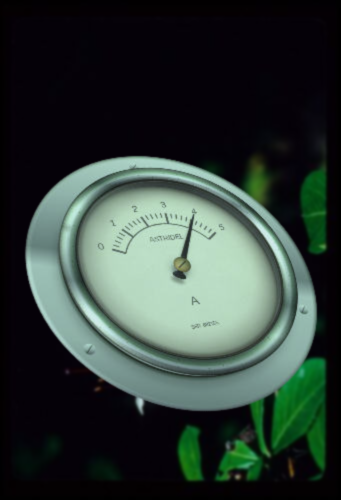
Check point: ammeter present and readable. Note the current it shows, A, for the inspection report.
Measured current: 4 A
